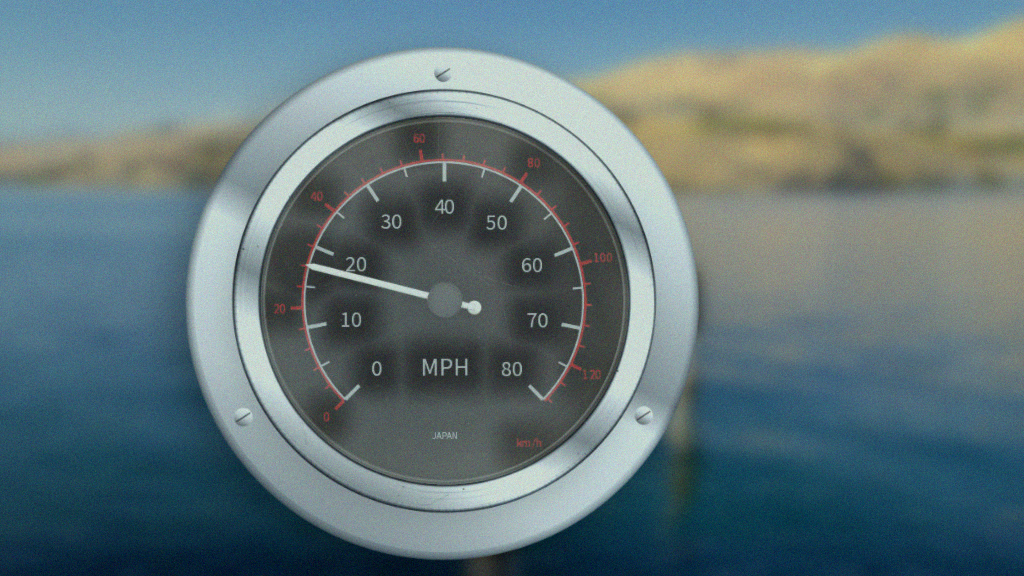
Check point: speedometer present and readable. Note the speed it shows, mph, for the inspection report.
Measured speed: 17.5 mph
